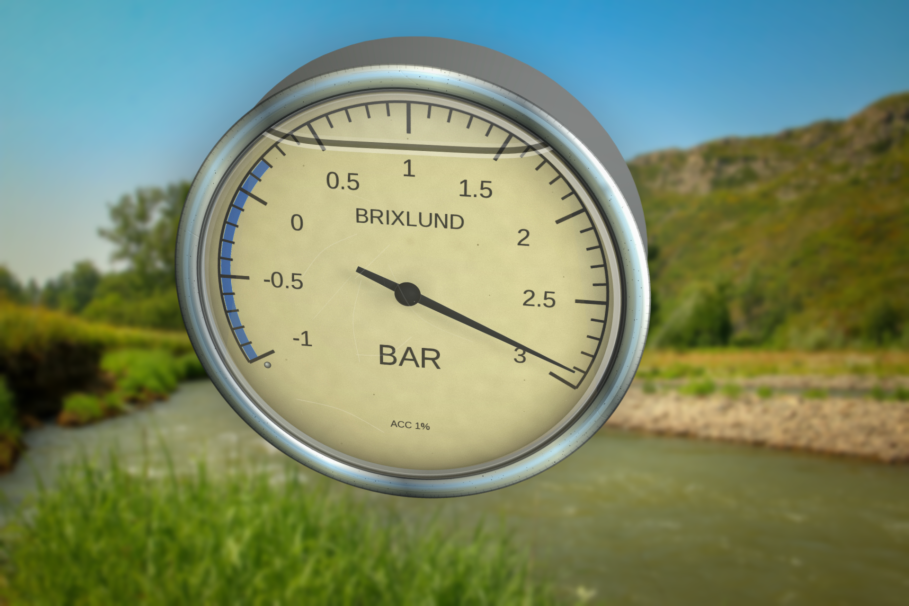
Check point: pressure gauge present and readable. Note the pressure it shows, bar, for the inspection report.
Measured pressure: 2.9 bar
